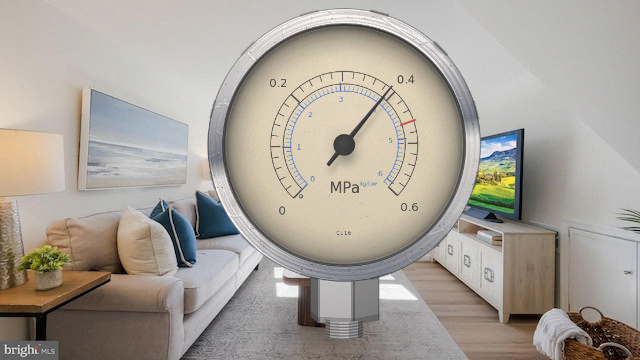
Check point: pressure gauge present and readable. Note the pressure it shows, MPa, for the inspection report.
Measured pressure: 0.39 MPa
